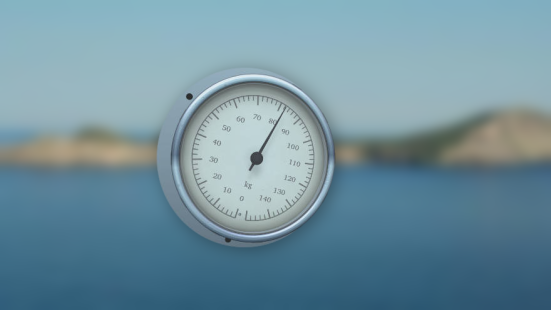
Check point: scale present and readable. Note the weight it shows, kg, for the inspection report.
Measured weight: 82 kg
